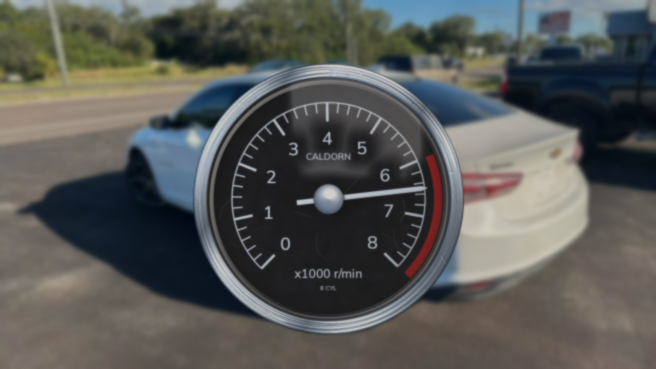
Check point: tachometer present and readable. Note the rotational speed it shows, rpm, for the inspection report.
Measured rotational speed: 6500 rpm
